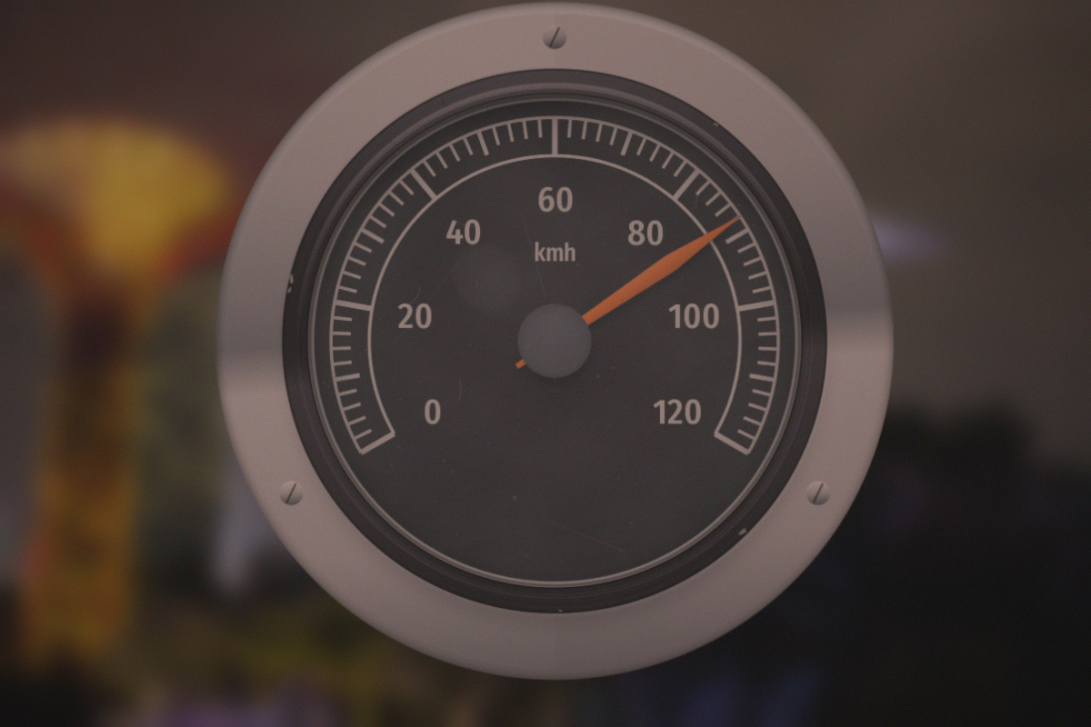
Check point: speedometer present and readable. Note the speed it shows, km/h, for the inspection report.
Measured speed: 88 km/h
